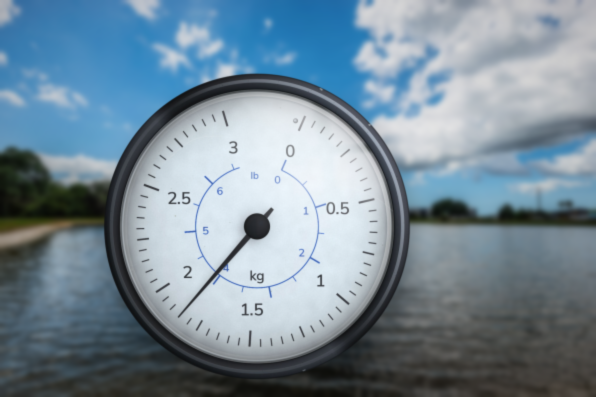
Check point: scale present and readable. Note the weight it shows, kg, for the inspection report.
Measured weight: 1.85 kg
